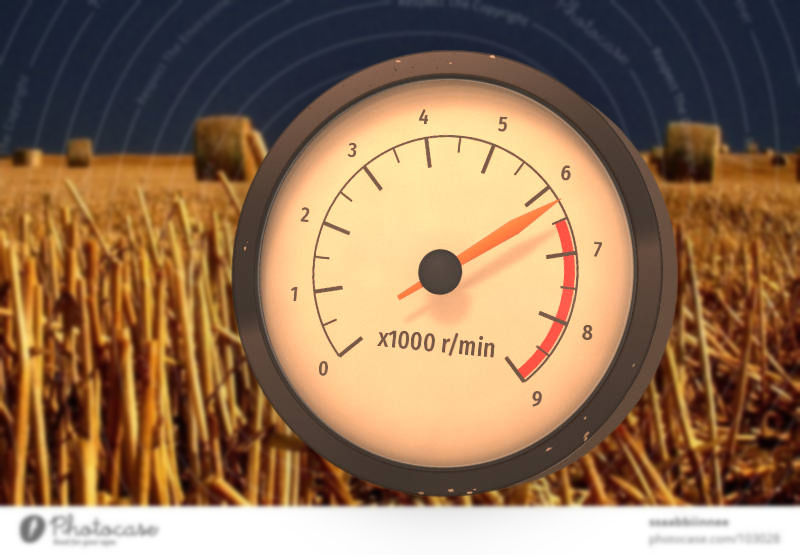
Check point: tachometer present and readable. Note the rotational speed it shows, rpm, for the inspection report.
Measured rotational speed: 6250 rpm
